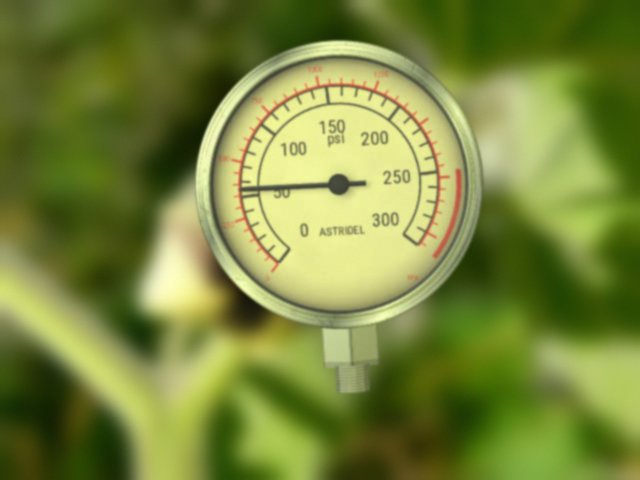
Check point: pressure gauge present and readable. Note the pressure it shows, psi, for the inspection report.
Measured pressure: 55 psi
